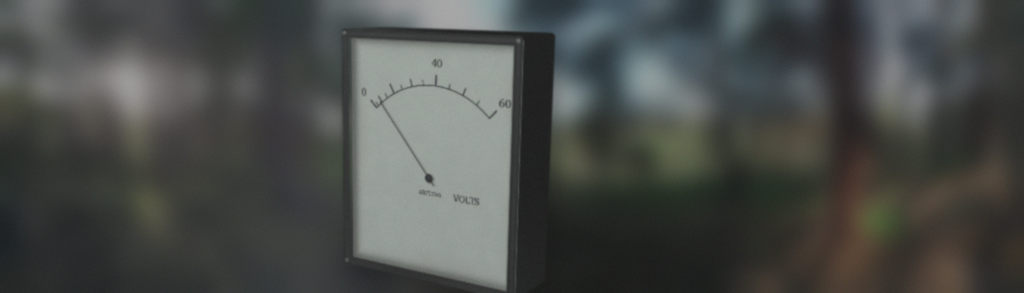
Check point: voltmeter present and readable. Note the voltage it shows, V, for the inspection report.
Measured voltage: 10 V
